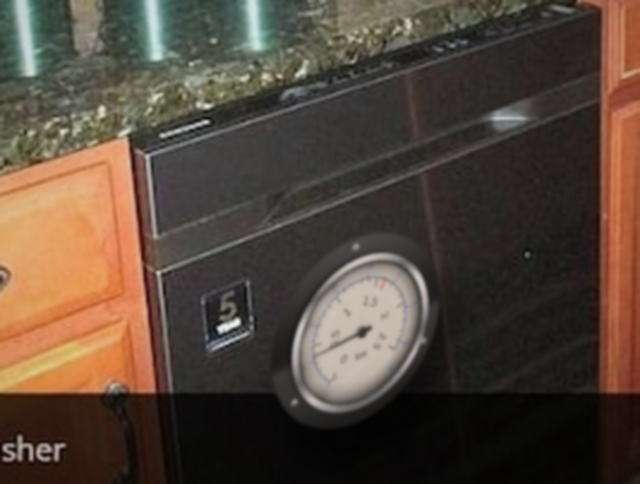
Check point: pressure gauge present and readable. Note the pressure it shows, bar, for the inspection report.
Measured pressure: 0.4 bar
